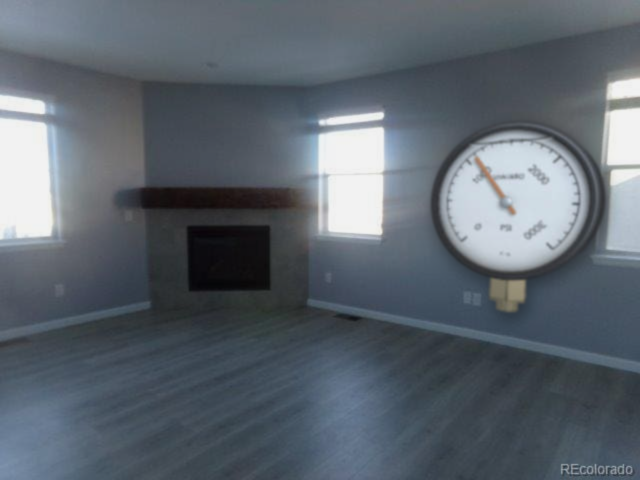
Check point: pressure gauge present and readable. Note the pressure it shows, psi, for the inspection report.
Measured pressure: 1100 psi
